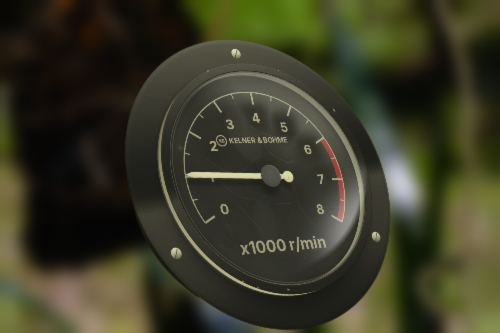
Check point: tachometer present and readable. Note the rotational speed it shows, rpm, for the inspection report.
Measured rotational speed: 1000 rpm
